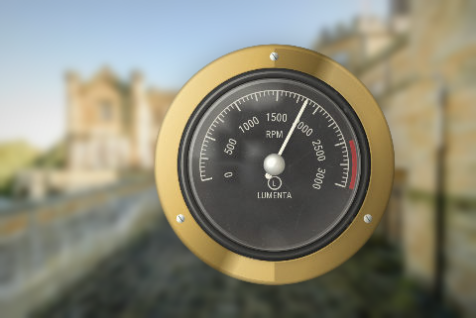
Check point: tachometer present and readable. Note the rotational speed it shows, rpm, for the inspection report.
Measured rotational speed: 1850 rpm
